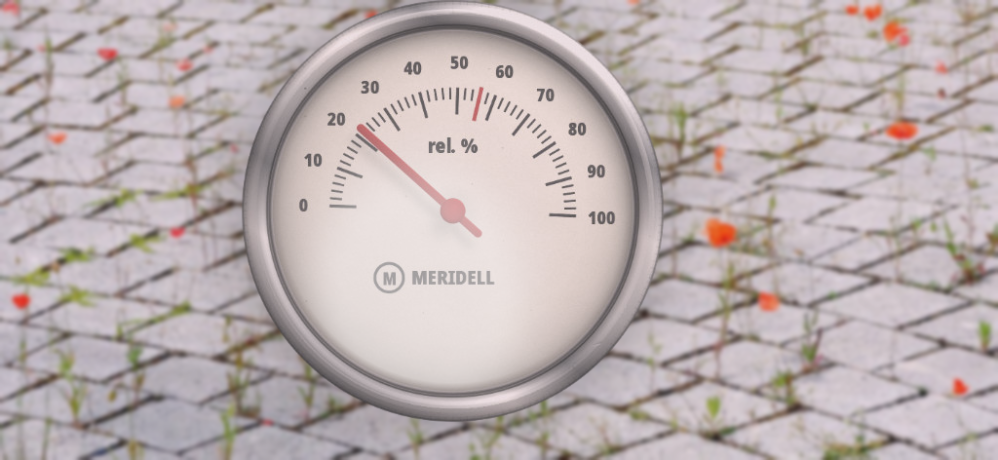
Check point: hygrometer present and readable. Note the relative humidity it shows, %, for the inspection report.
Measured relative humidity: 22 %
